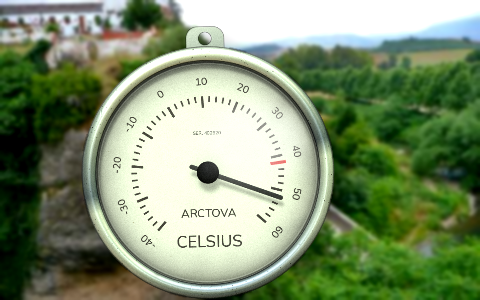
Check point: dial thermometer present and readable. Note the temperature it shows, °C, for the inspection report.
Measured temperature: 52 °C
